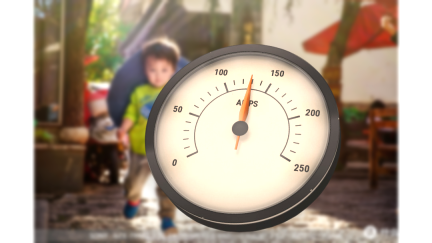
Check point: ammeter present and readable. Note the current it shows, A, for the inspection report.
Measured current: 130 A
